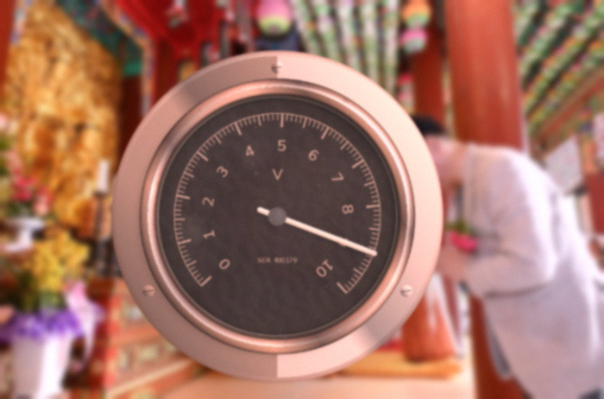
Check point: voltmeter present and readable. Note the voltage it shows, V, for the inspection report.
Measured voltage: 9 V
